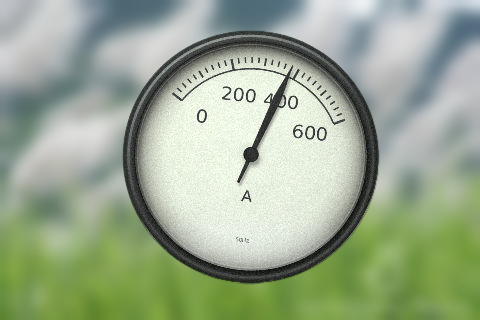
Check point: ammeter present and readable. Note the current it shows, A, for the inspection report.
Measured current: 380 A
